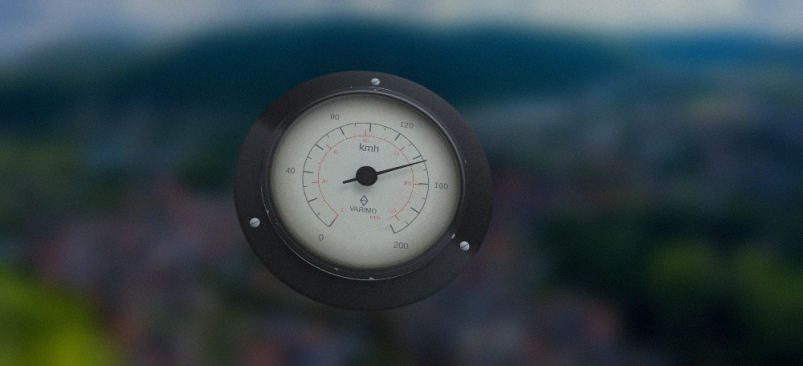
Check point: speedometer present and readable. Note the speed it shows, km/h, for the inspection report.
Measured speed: 145 km/h
